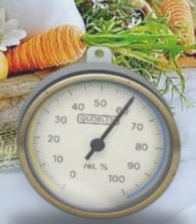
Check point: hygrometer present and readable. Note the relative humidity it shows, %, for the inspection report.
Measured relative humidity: 60 %
